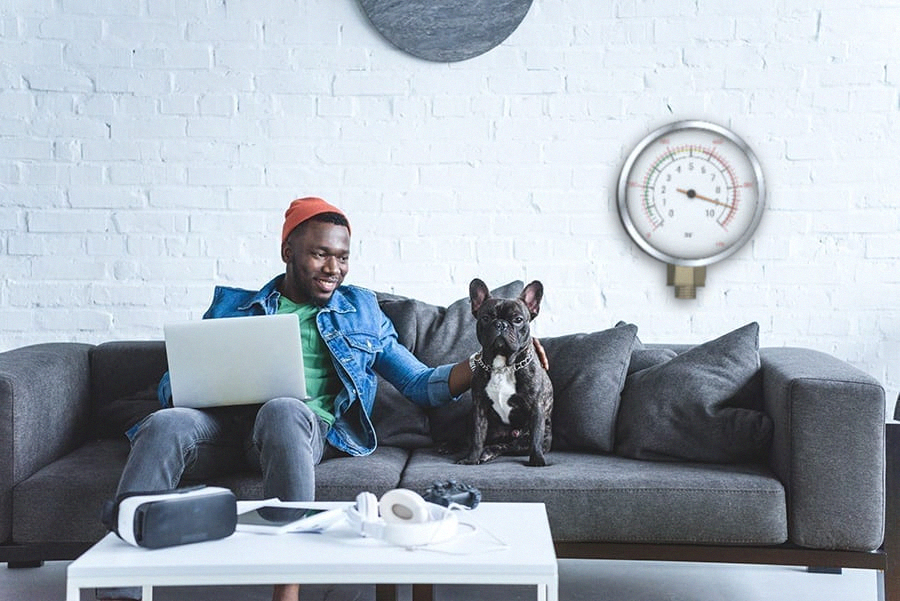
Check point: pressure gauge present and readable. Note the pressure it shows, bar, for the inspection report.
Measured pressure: 9 bar
